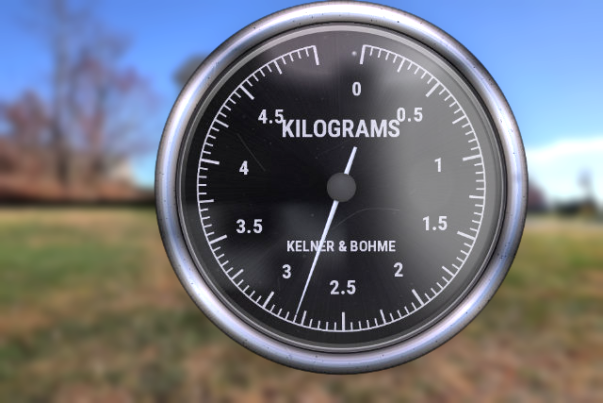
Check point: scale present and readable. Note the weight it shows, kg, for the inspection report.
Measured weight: 2.8 kg
